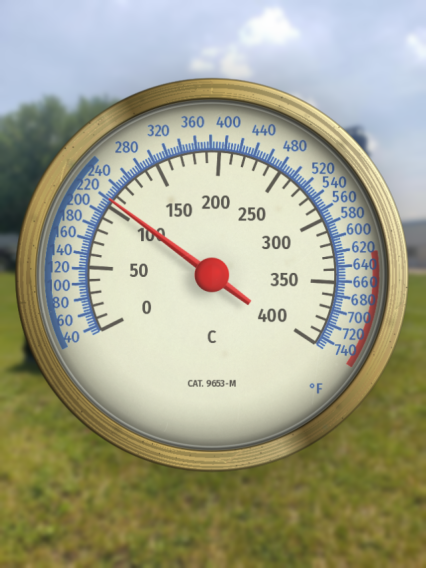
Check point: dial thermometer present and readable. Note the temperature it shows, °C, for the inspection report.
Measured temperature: 105 °C
